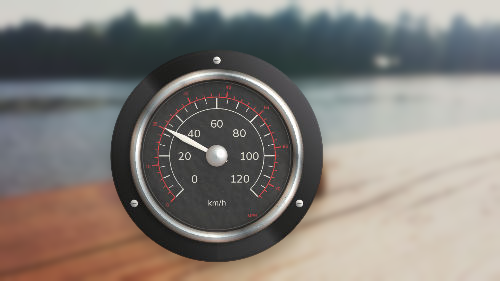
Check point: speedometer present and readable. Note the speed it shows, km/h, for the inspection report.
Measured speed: 32.5 km/h
